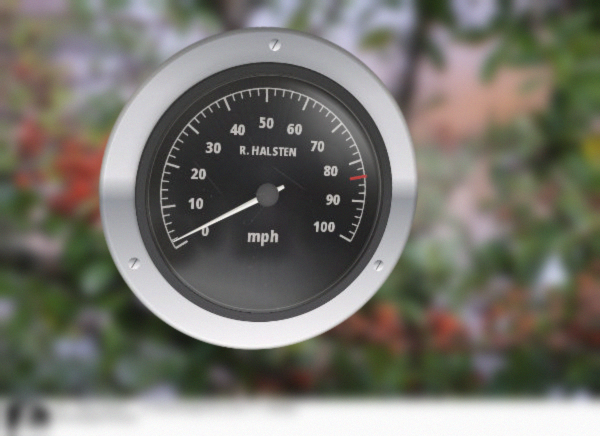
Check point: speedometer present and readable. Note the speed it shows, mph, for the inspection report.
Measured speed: 2 mph
